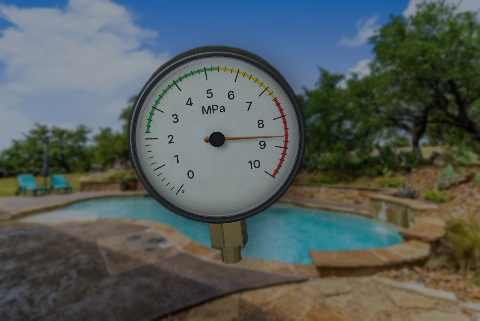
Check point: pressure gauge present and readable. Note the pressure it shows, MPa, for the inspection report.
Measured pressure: 8.6 MPa
